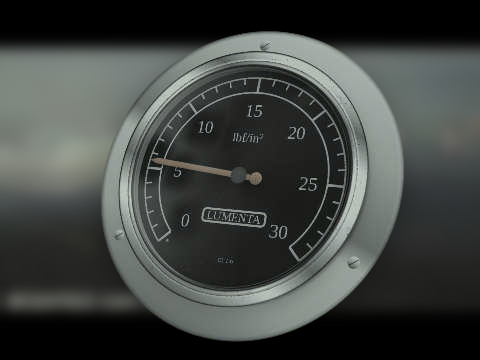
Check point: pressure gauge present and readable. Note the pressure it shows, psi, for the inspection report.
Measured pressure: 5.5 psi
